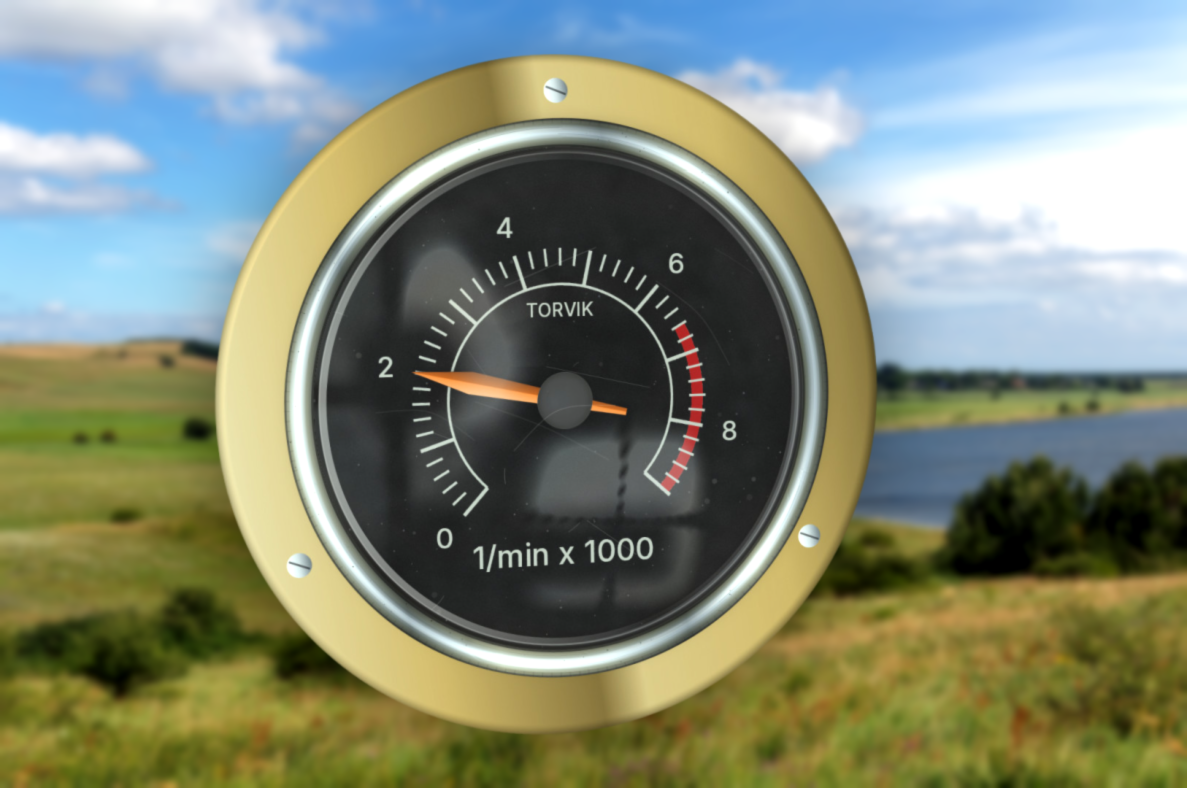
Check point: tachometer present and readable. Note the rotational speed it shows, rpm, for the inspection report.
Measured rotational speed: 2000 rpm
